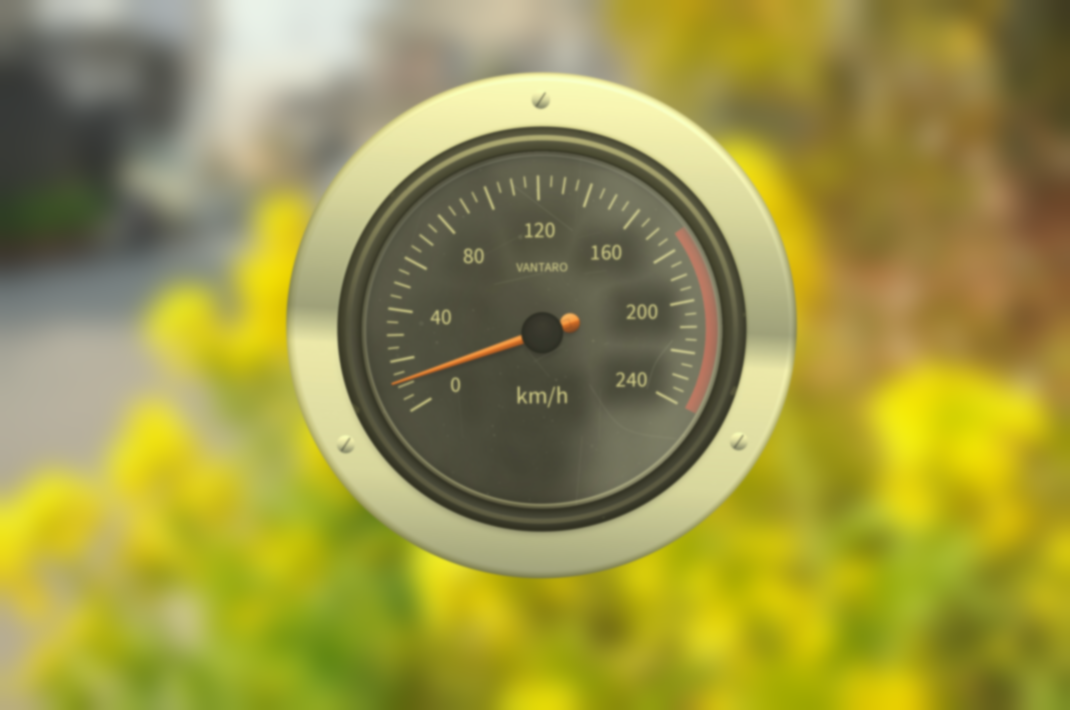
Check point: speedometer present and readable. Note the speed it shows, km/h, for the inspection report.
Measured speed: 12.5 km/h
